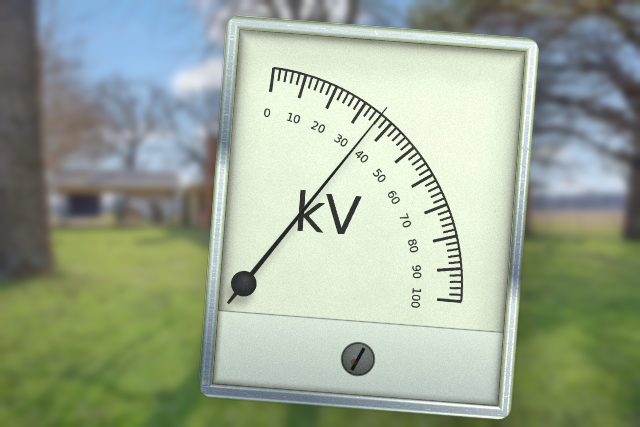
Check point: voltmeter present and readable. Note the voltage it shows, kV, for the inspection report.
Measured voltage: 36 kV
